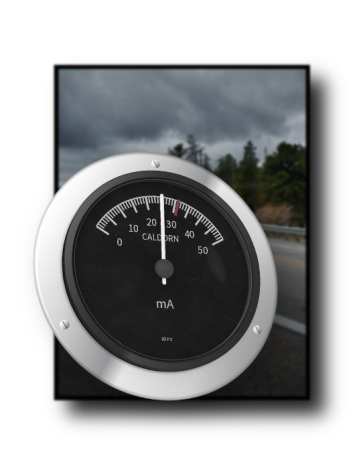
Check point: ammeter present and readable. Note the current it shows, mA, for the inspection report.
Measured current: 25 mA
